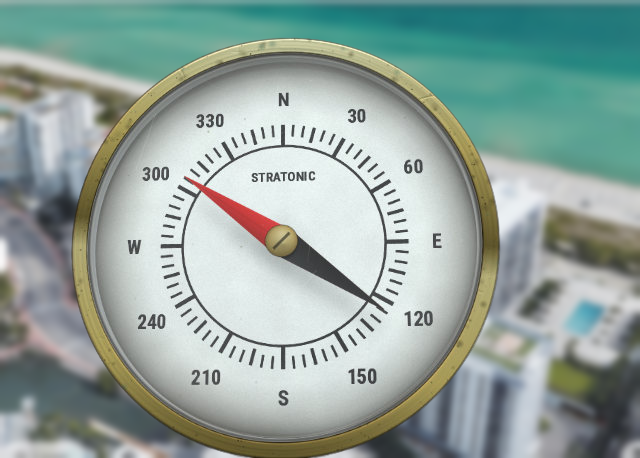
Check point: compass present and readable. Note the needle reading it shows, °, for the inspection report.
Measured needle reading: 305 °
